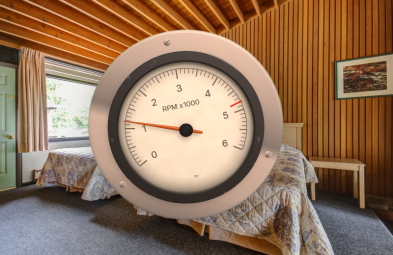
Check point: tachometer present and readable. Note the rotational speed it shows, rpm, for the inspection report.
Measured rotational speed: 1200 rpm
